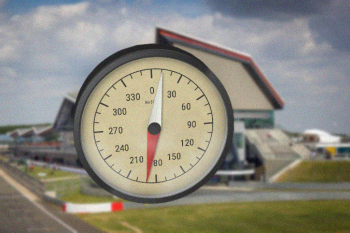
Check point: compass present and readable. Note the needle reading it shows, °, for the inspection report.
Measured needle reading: 190 °
